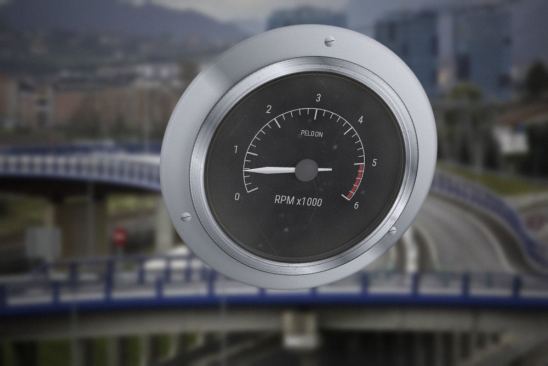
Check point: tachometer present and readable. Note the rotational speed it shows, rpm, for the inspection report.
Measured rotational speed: 600 rpm
